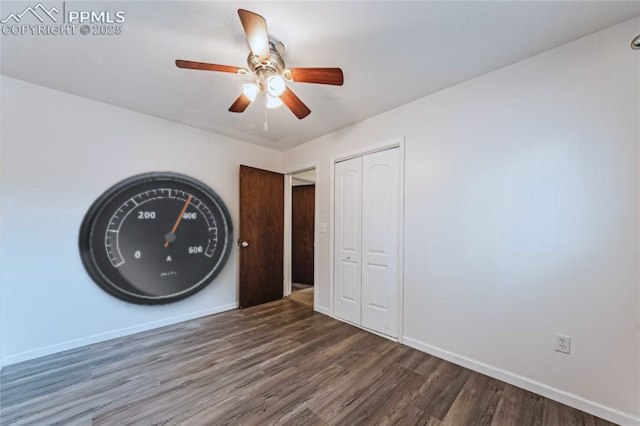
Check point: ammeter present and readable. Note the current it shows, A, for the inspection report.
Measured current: 360 A
